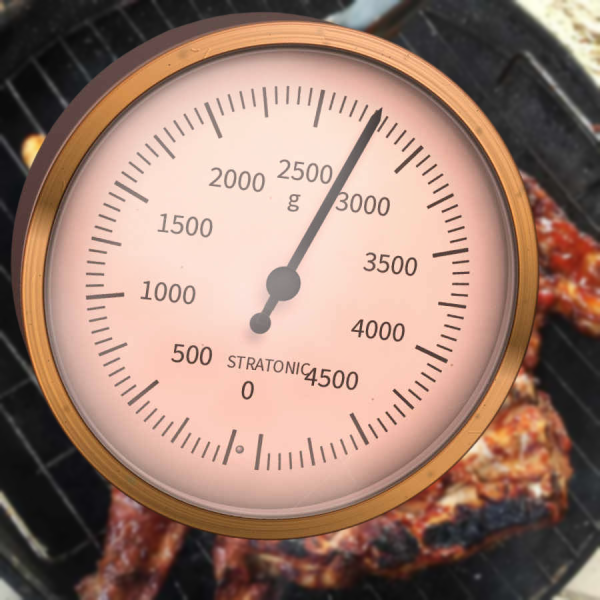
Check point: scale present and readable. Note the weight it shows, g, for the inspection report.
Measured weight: 2750 g
